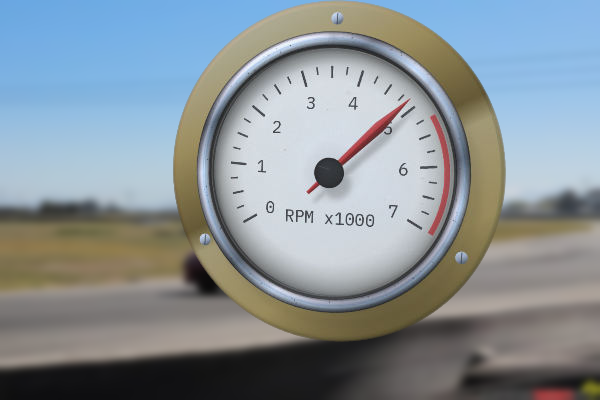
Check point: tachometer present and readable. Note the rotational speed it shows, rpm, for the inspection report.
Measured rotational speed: 4875 rpm
